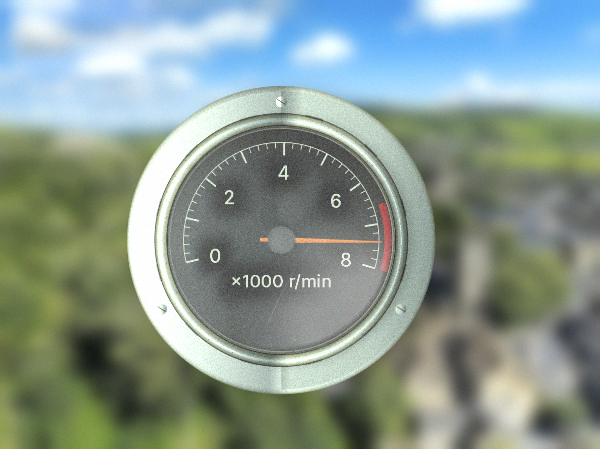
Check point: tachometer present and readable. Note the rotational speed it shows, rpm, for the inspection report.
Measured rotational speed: 7400 rpm
